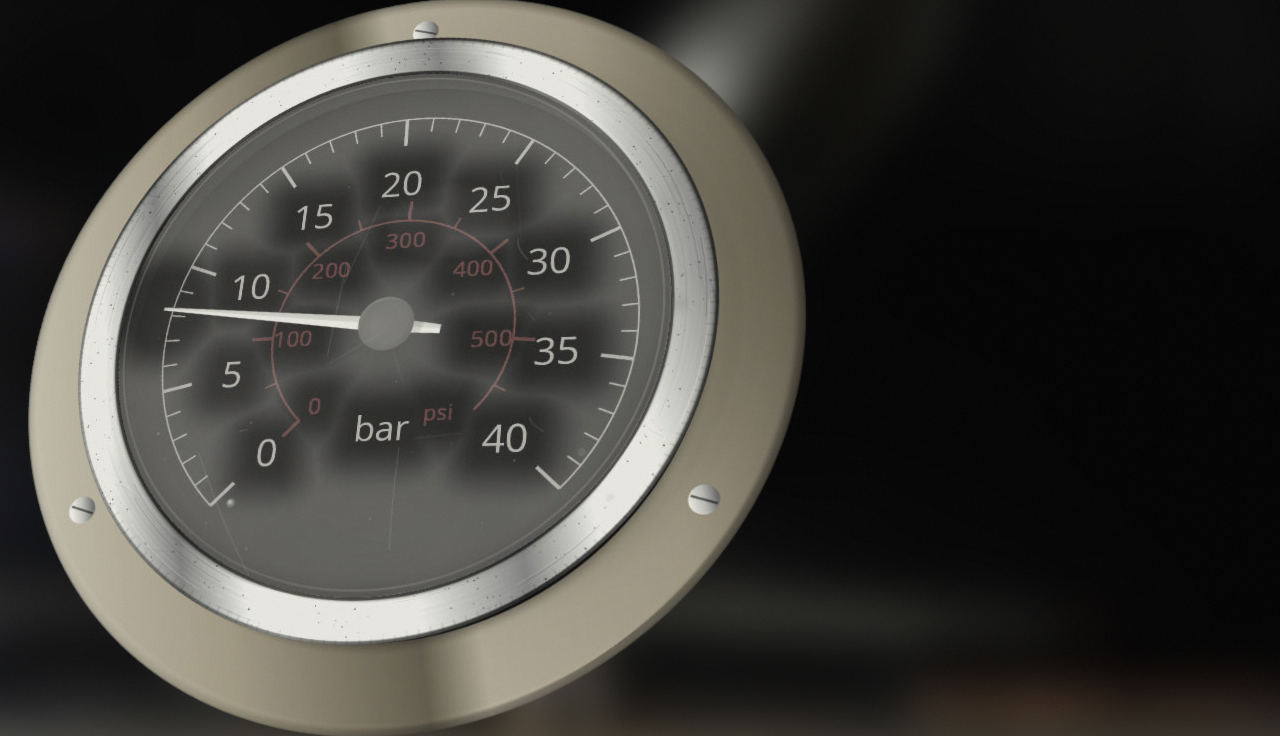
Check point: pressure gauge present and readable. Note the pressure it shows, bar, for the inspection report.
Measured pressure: 8 bar
